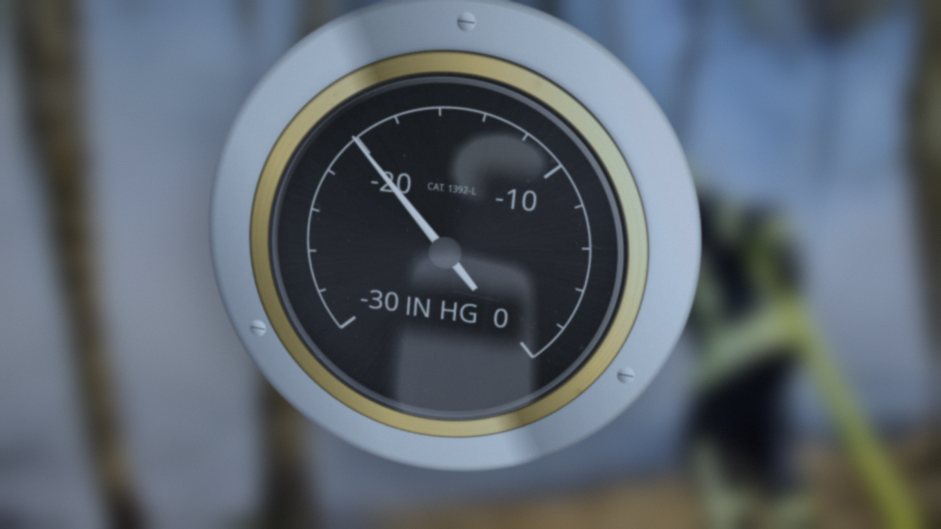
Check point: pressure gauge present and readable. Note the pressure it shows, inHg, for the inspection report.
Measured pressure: -20 inHg
